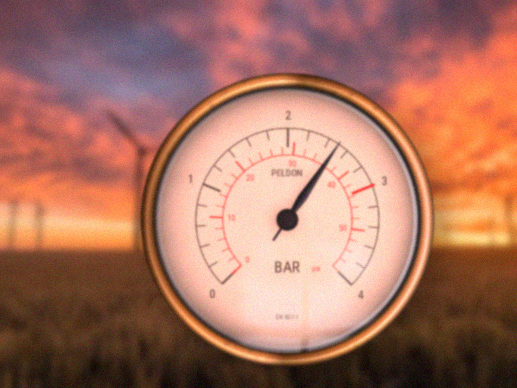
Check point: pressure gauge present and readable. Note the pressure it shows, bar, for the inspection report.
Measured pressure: 2.5 bar
